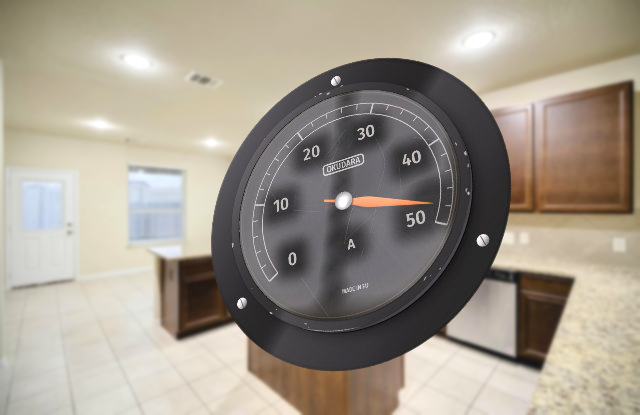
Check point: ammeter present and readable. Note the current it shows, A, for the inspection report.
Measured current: 48 A
